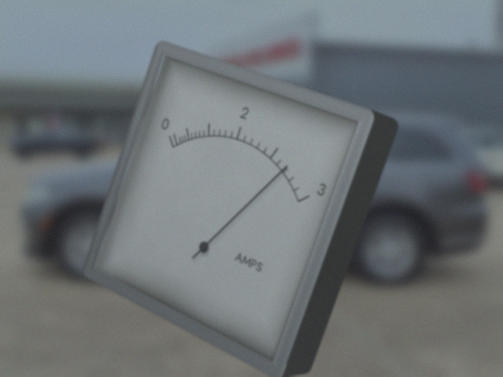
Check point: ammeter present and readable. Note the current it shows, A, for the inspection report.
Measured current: 2.7 A
